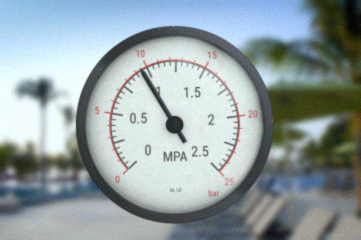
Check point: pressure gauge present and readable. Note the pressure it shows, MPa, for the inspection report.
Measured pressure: 0.95 MPa
